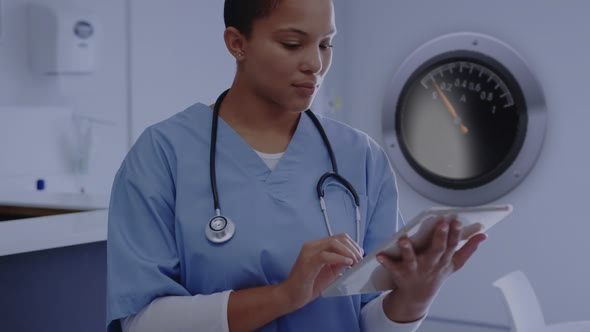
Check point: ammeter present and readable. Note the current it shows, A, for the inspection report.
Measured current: 0.1 A
